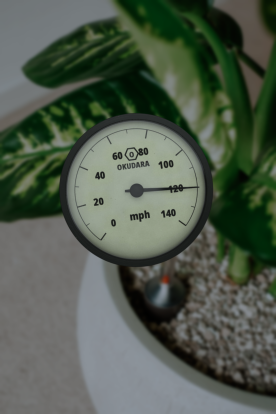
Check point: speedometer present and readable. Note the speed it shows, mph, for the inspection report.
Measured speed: 120 mph
